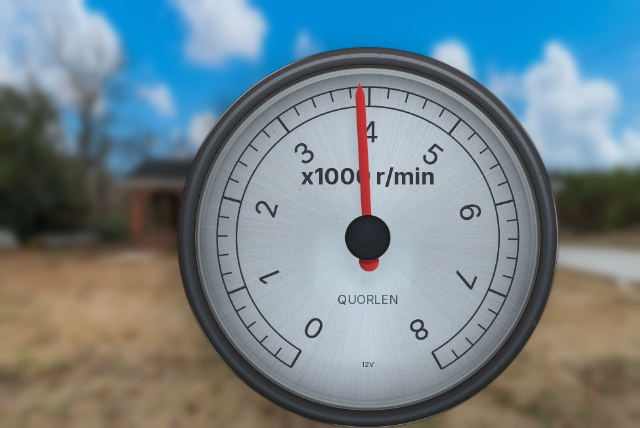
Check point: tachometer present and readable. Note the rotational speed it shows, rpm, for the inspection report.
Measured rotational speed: 3900 rpm
